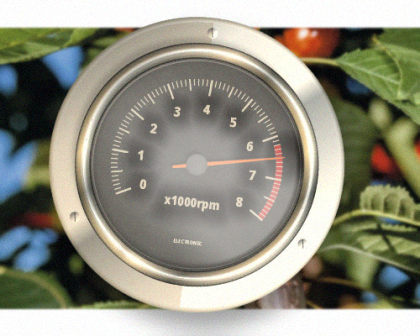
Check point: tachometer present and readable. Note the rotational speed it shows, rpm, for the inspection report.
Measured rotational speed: 6500 rpm
